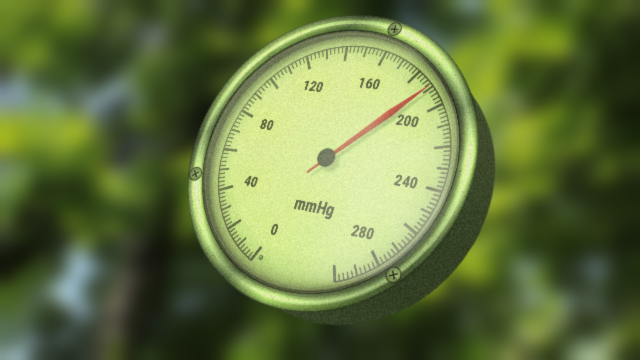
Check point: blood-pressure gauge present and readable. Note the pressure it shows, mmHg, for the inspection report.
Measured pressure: 190 mmHg
